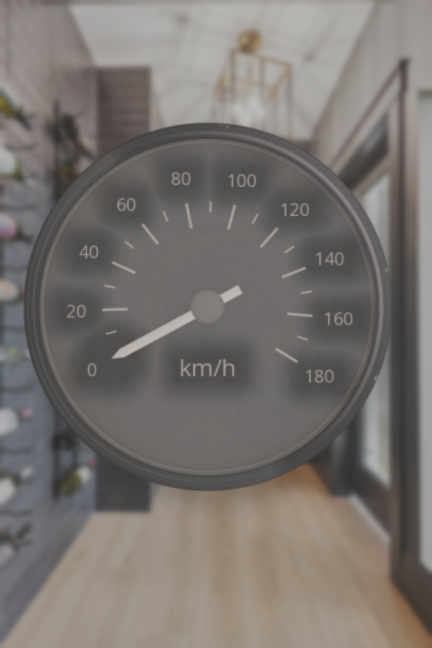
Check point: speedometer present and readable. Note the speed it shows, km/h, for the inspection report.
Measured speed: 0 km/h
